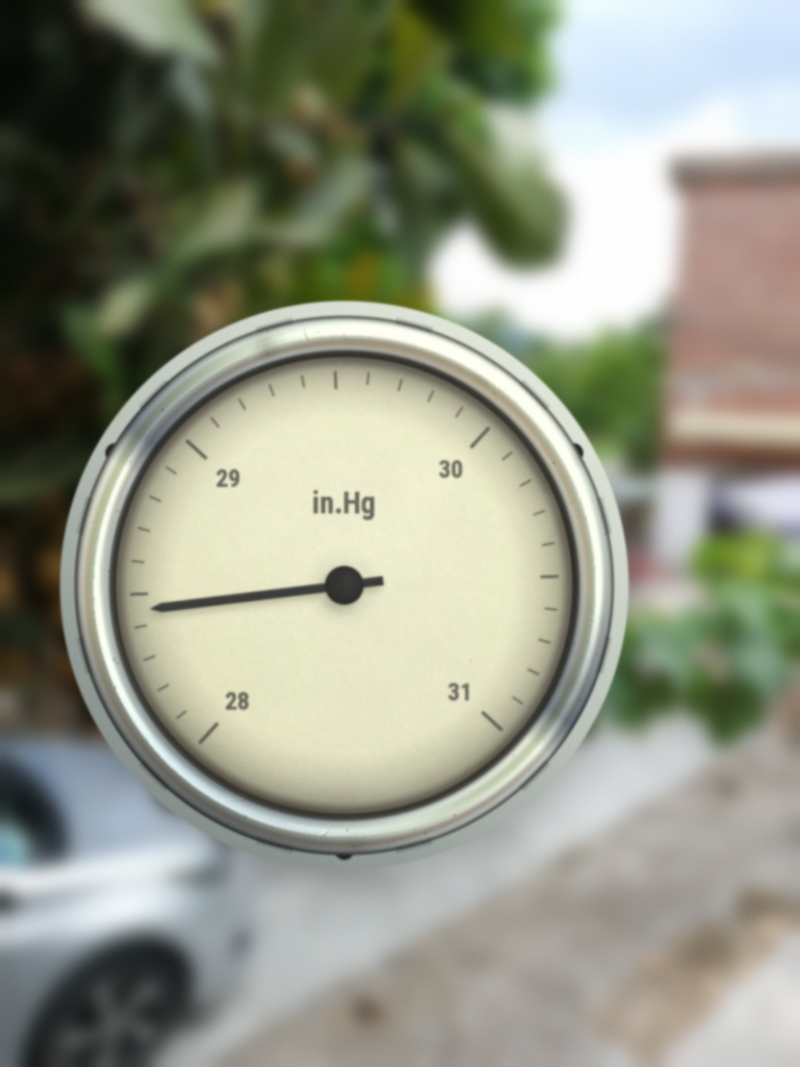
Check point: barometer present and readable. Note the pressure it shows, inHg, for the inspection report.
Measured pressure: 28.45 inHg
